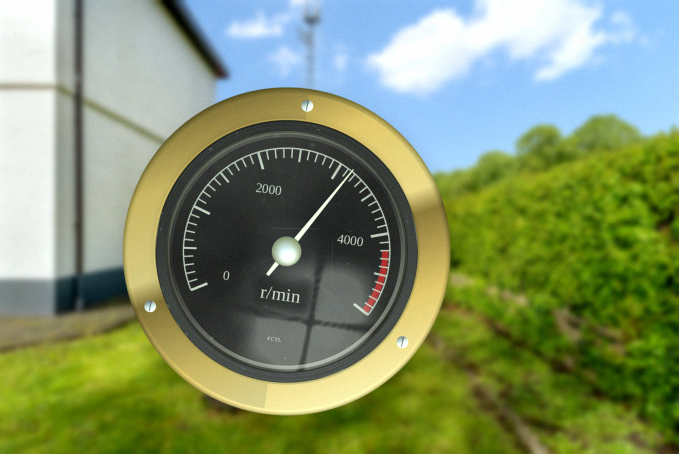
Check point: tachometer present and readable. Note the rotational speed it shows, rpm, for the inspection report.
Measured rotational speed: 3150 rpm
